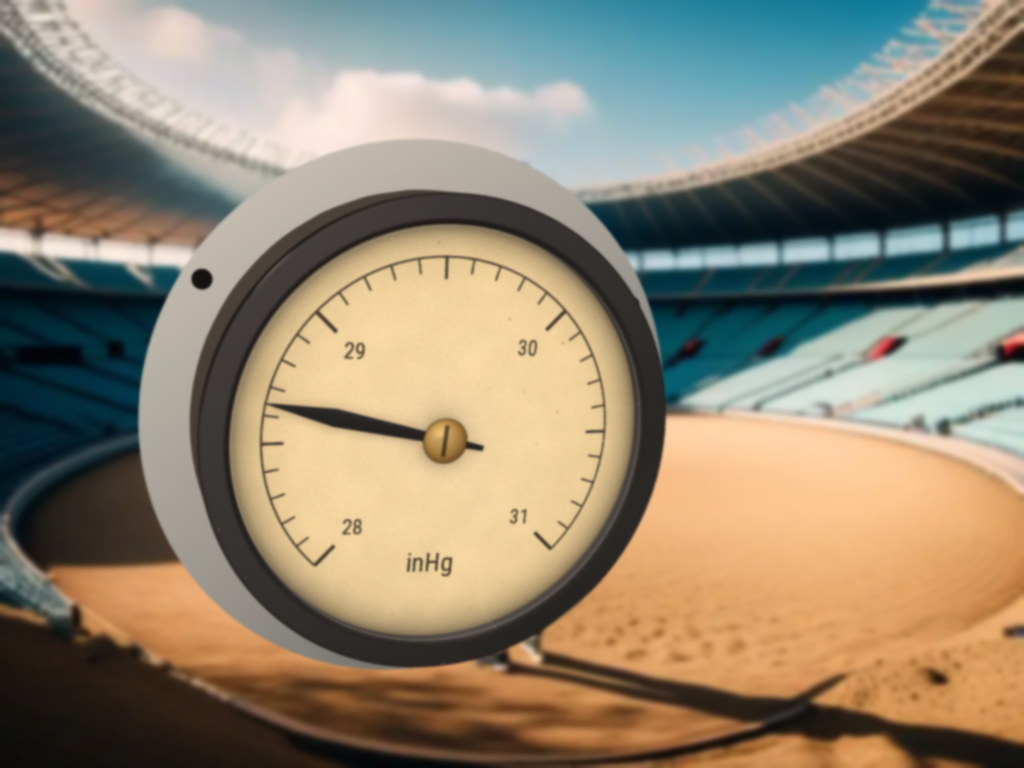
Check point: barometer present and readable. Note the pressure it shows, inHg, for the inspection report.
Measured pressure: 28.65 inHg
